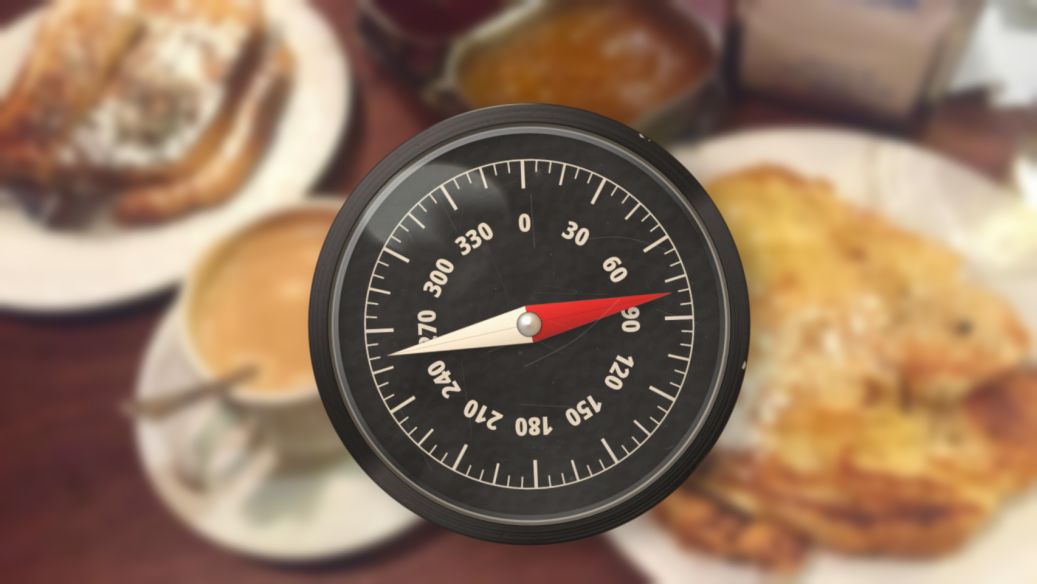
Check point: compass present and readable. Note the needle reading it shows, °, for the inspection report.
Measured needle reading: 80 °
